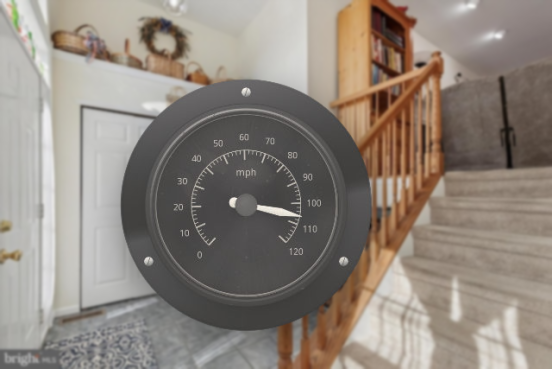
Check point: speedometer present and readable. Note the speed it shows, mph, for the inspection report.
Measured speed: 106 mph
